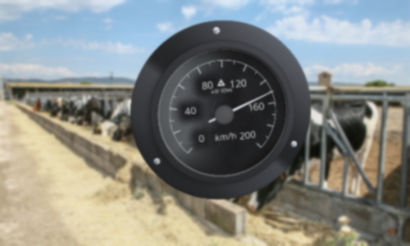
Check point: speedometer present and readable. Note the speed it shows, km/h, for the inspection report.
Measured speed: 150 km/h
